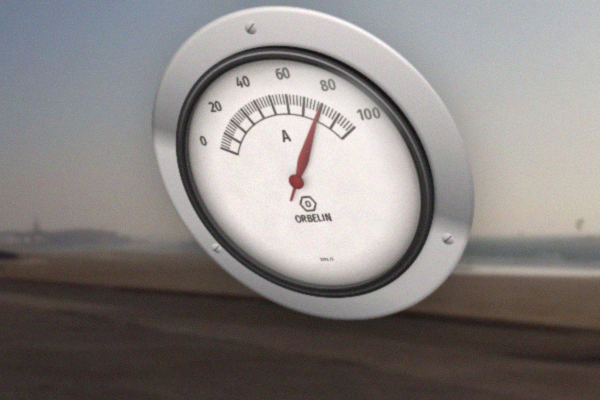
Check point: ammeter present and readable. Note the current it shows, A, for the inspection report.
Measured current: 80 A
